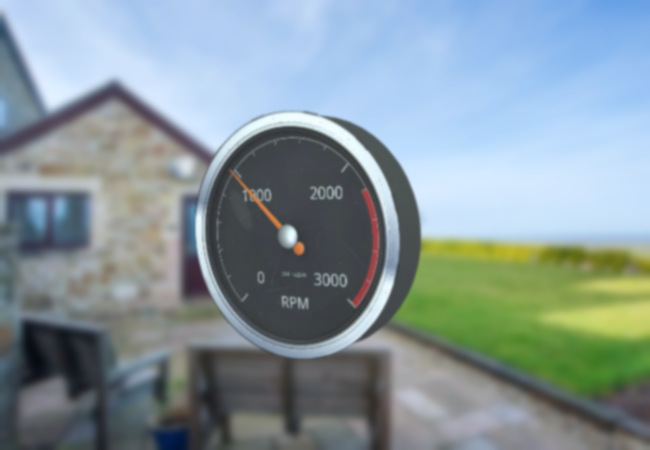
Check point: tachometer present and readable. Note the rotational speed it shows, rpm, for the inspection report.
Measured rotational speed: 1000 rpm
